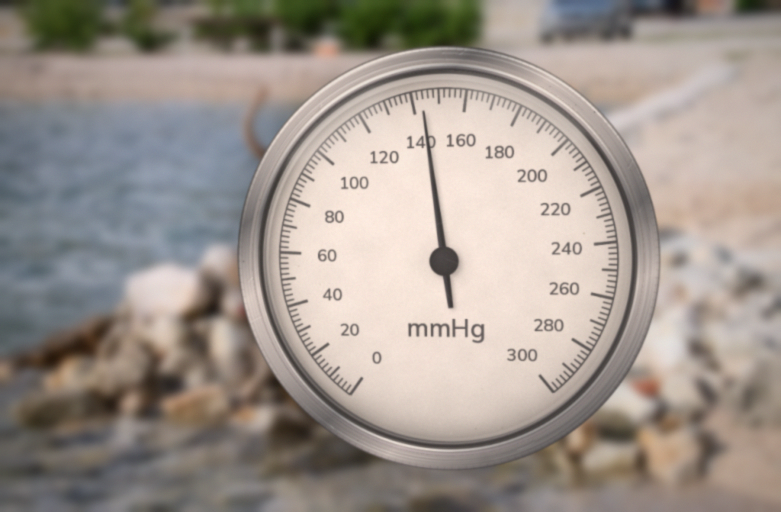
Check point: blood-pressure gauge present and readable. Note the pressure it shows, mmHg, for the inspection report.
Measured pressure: 144 mmHg
